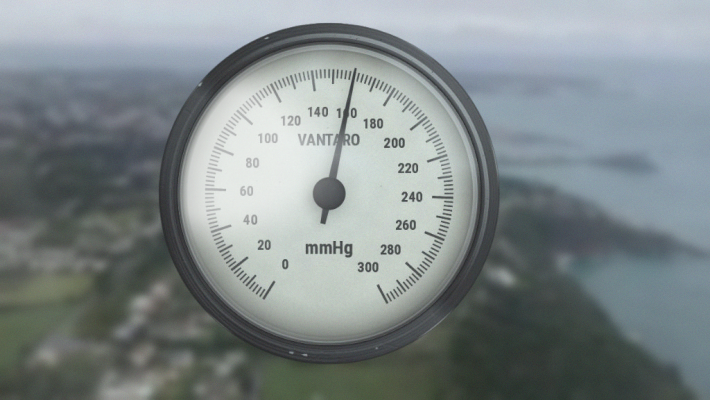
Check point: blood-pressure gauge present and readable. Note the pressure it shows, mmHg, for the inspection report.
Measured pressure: 160 mmHg
